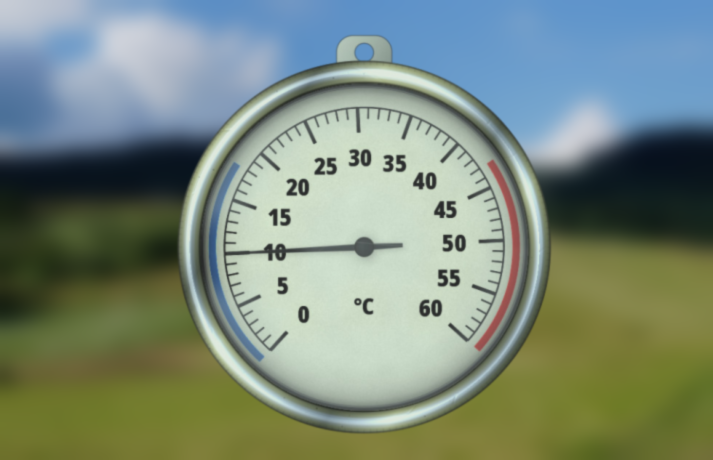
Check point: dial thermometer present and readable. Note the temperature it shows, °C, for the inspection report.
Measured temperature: 10 °C
